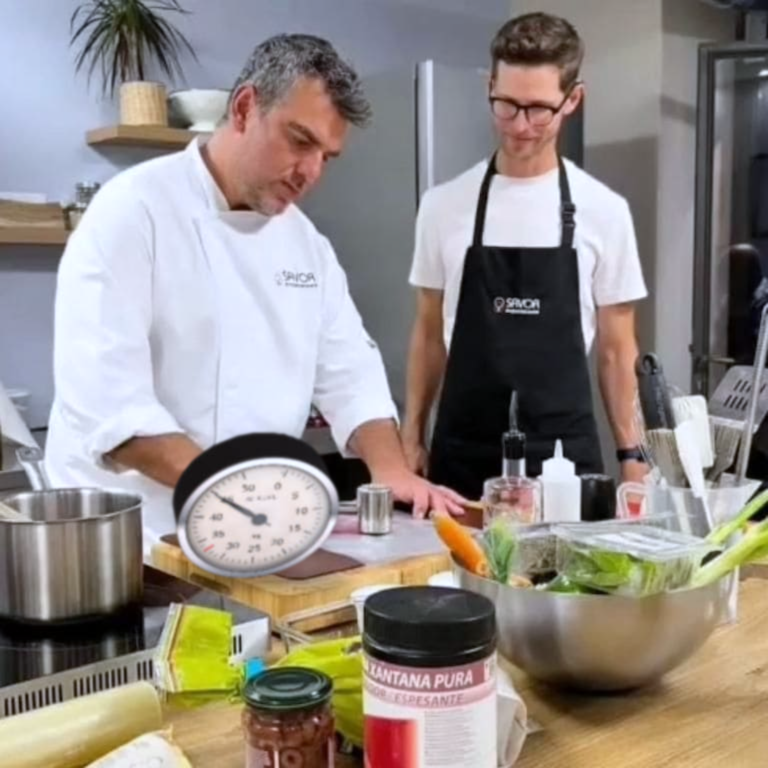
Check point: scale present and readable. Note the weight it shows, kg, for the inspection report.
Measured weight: 45 kg
